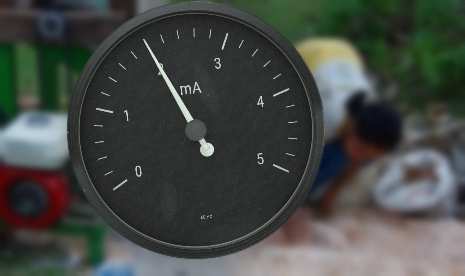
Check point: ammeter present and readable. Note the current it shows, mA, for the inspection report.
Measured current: 2 mA
